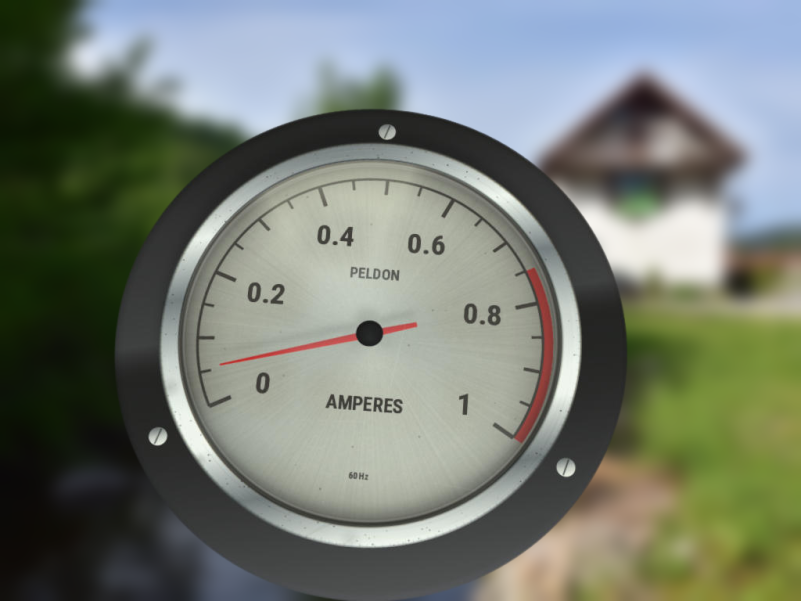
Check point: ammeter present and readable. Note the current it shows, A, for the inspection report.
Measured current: 0.05 A
